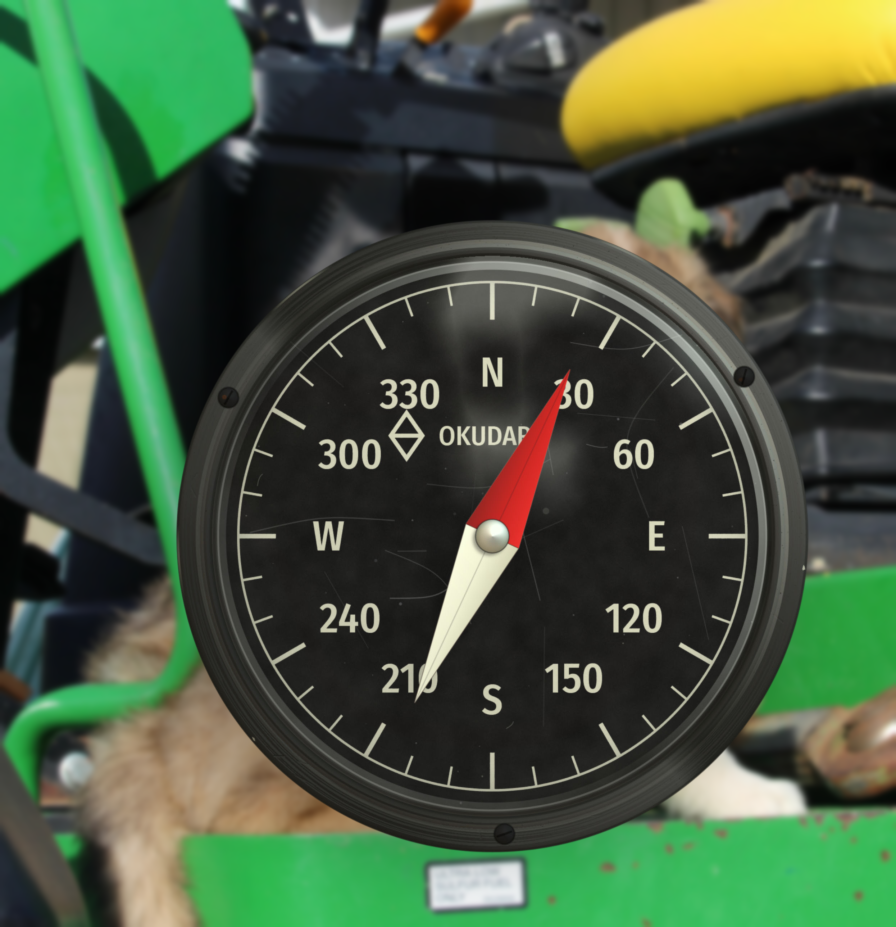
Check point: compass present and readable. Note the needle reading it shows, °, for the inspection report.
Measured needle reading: 25 °
